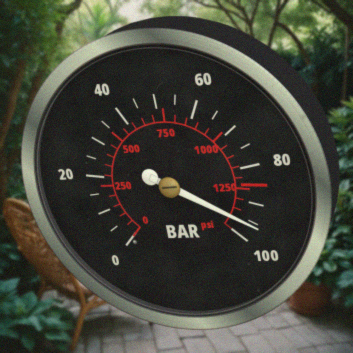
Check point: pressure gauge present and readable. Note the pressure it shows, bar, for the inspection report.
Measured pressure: 95 bar
